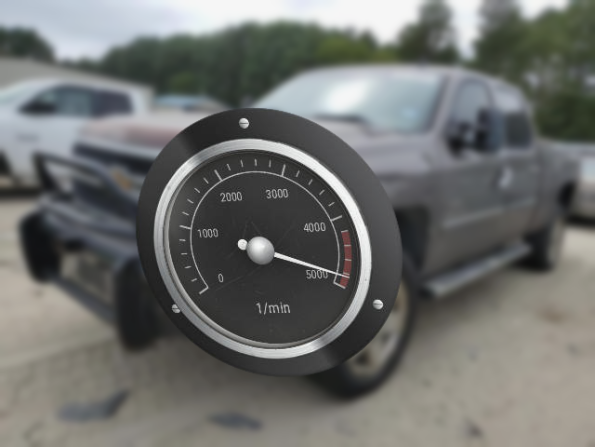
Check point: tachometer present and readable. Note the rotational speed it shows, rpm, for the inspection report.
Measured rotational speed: 4800 rpm
